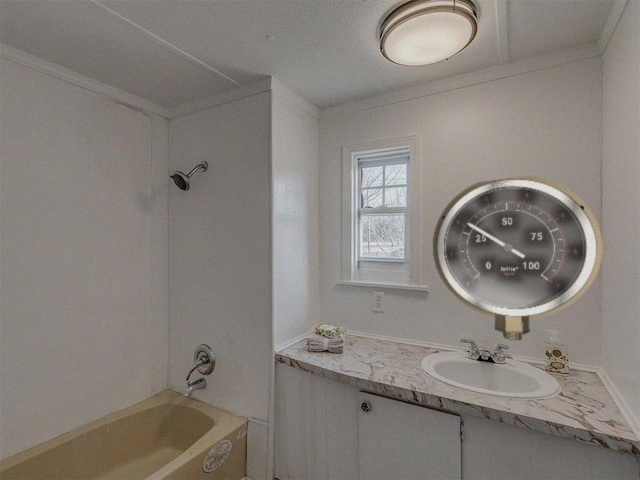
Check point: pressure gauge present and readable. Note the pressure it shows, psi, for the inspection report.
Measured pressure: 30 psi
